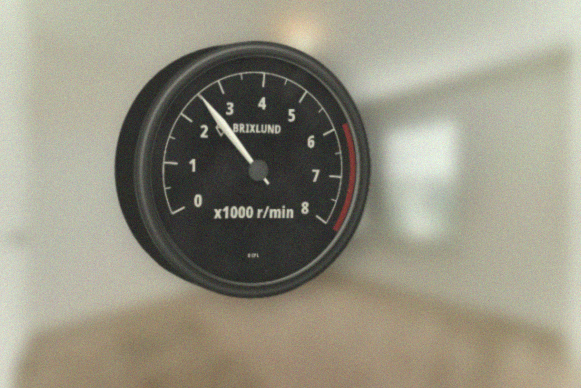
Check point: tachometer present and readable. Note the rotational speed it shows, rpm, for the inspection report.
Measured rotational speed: 2500 rpm
